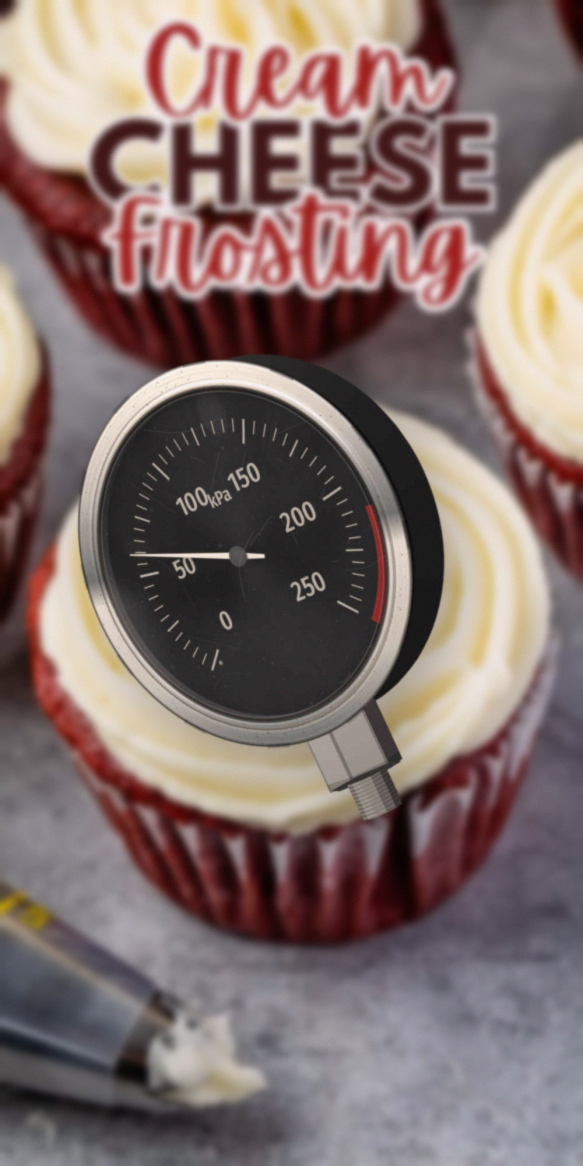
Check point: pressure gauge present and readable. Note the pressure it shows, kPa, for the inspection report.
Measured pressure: 60 kPa
